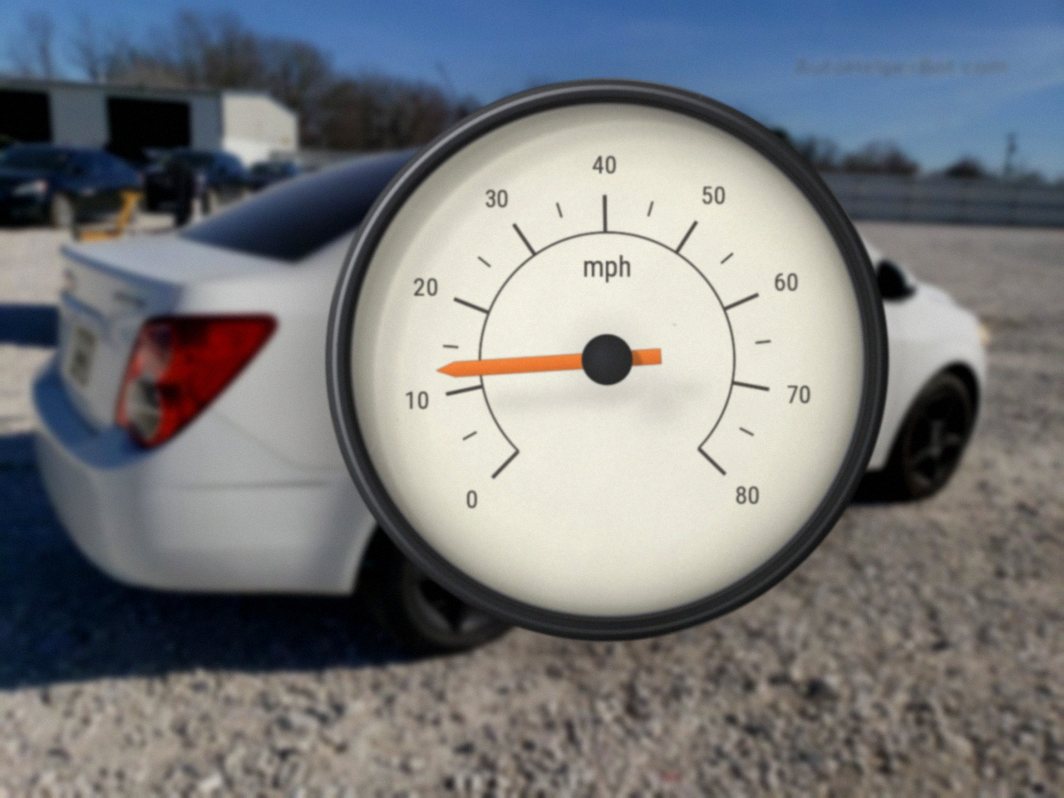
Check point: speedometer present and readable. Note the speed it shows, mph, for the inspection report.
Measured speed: 12.5 mph
